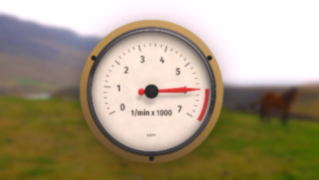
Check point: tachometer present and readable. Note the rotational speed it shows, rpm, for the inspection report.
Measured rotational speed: 6000 rpm
